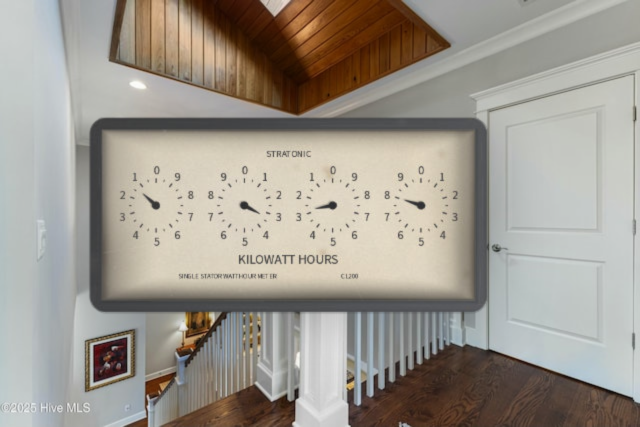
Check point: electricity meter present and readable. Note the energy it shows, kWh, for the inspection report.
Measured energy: 1328 kWh
